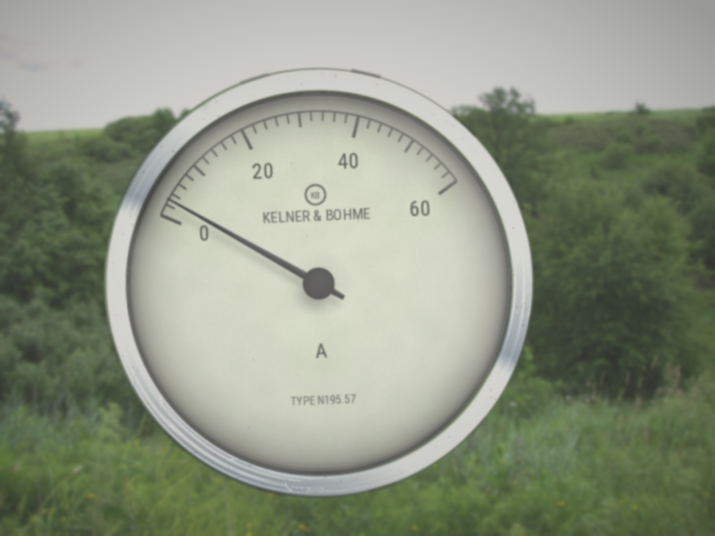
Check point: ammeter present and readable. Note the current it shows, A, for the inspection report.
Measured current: 3 A
